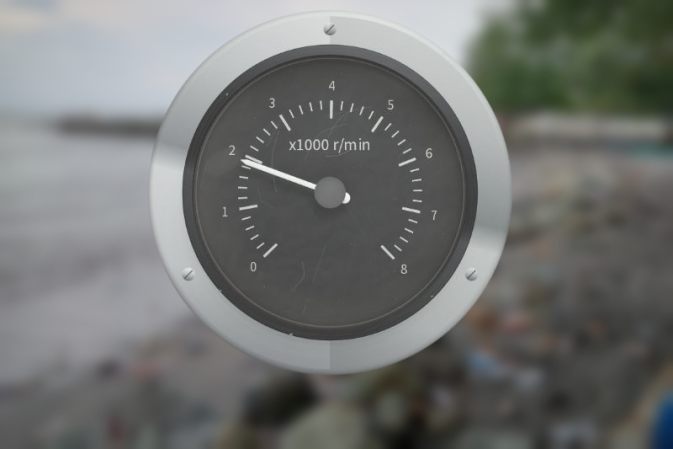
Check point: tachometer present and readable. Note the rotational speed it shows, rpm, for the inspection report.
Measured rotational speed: 1900 rpm
